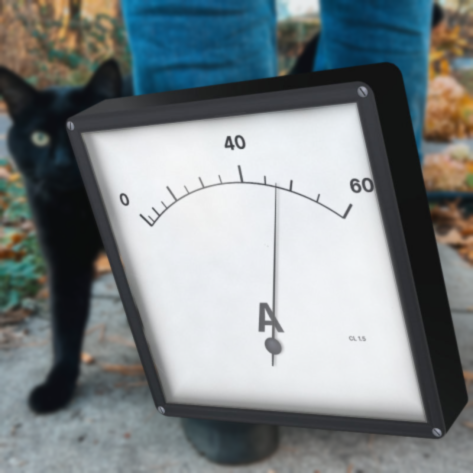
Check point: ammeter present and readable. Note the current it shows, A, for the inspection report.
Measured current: 47.5 A
